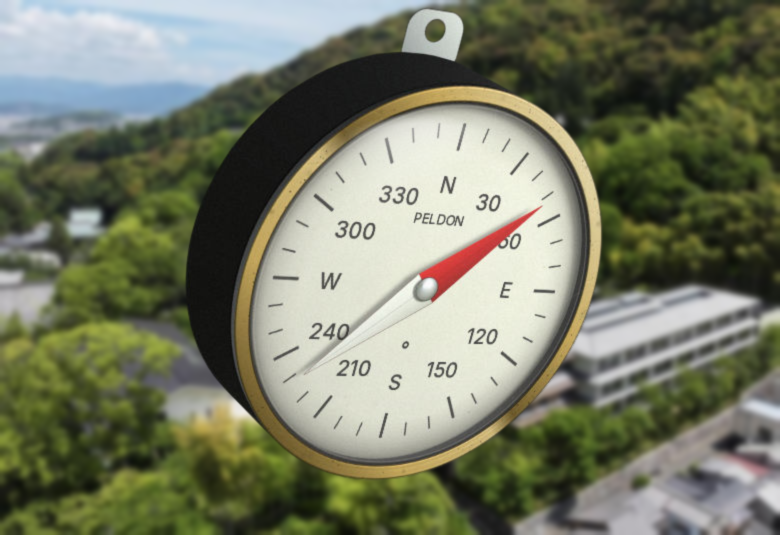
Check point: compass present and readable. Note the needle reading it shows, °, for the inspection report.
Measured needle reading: 50 °
